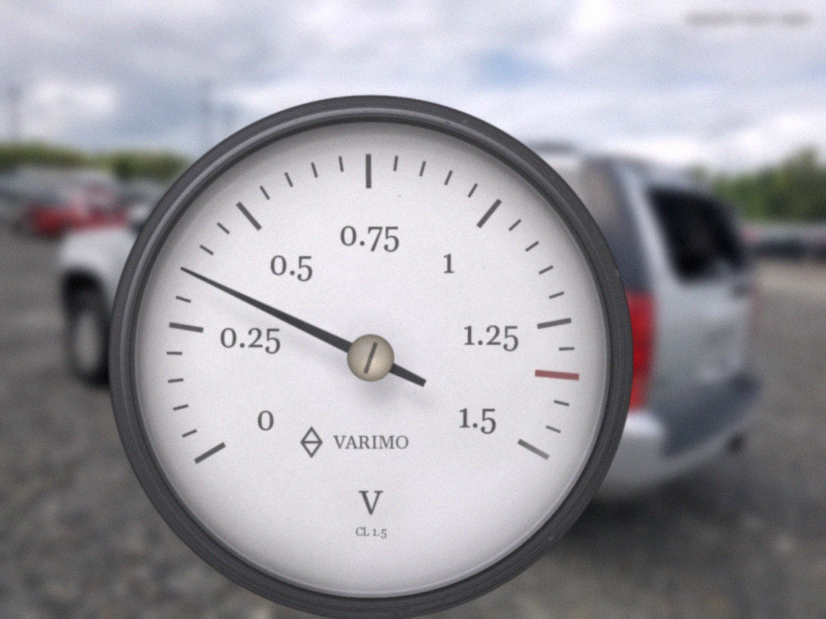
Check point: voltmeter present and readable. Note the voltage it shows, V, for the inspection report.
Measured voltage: 0.35 V
